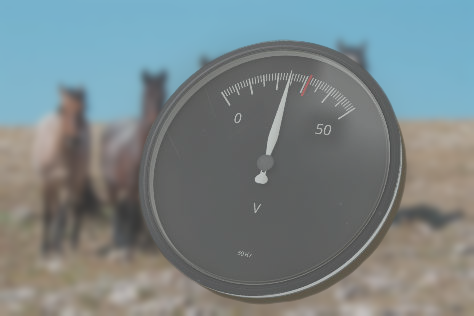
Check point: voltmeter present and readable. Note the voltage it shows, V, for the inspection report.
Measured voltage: 25 V
